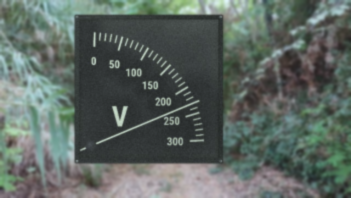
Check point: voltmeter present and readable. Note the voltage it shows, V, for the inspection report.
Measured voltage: 230 V
